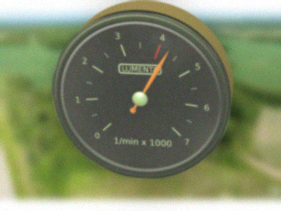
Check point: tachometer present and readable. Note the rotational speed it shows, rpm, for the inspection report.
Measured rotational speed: 4250 rpm
